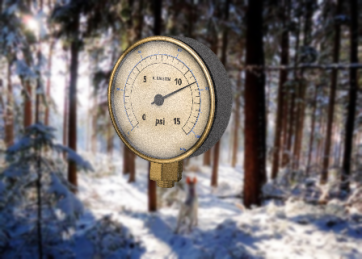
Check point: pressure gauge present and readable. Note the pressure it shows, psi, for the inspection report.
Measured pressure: 11 psi
